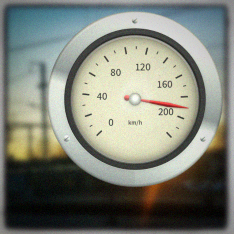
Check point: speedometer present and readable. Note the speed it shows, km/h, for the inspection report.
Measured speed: 190 km/h
